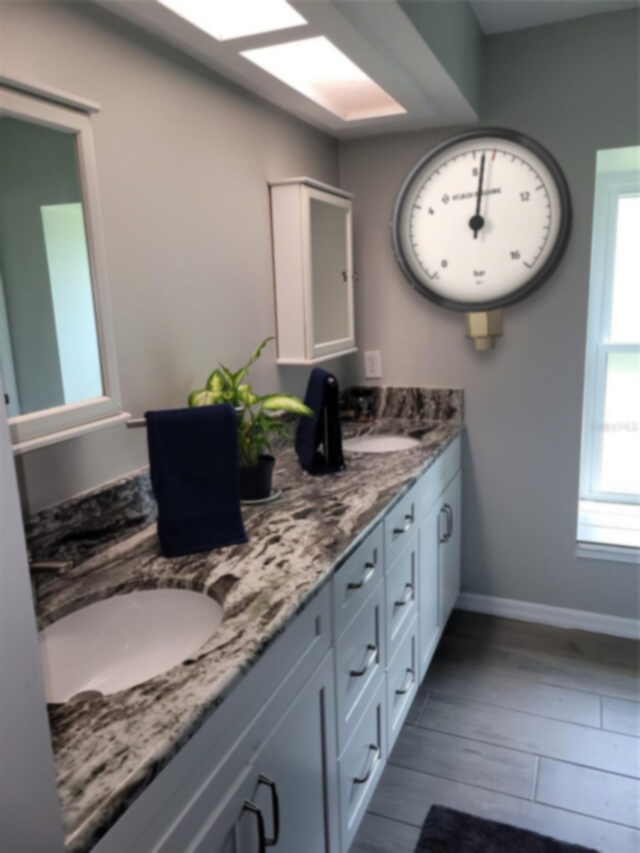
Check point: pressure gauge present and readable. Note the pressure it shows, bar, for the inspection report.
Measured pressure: 8.5 bar
